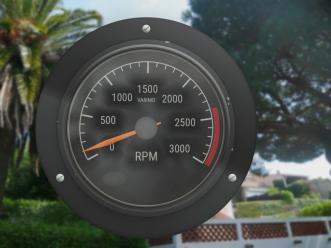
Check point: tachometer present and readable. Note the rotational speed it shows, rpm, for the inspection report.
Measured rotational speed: 100 rpm
